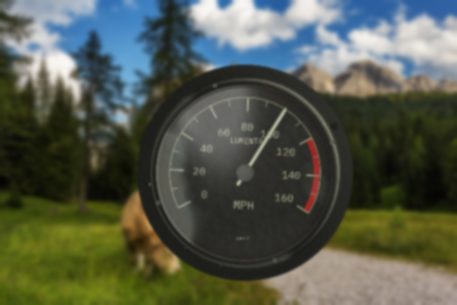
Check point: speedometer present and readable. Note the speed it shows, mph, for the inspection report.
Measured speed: 100 mph
